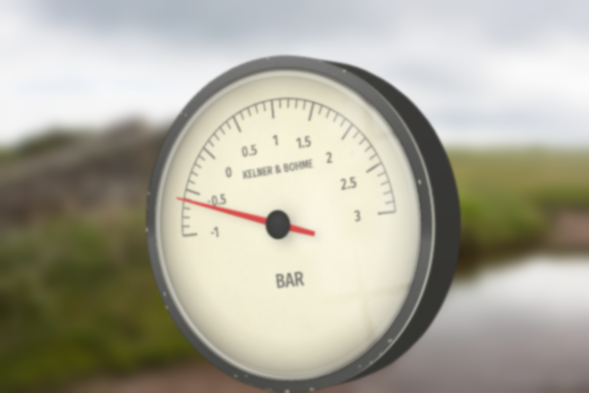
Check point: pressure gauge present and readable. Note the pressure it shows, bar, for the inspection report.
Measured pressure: -0.6 bar
